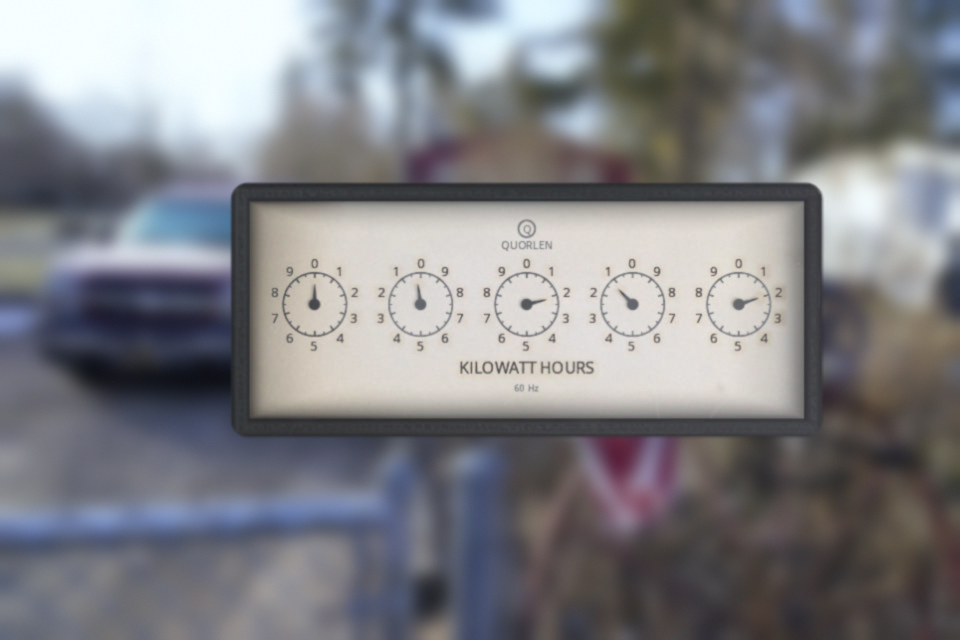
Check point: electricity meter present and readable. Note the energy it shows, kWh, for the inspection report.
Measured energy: 212 kWh
